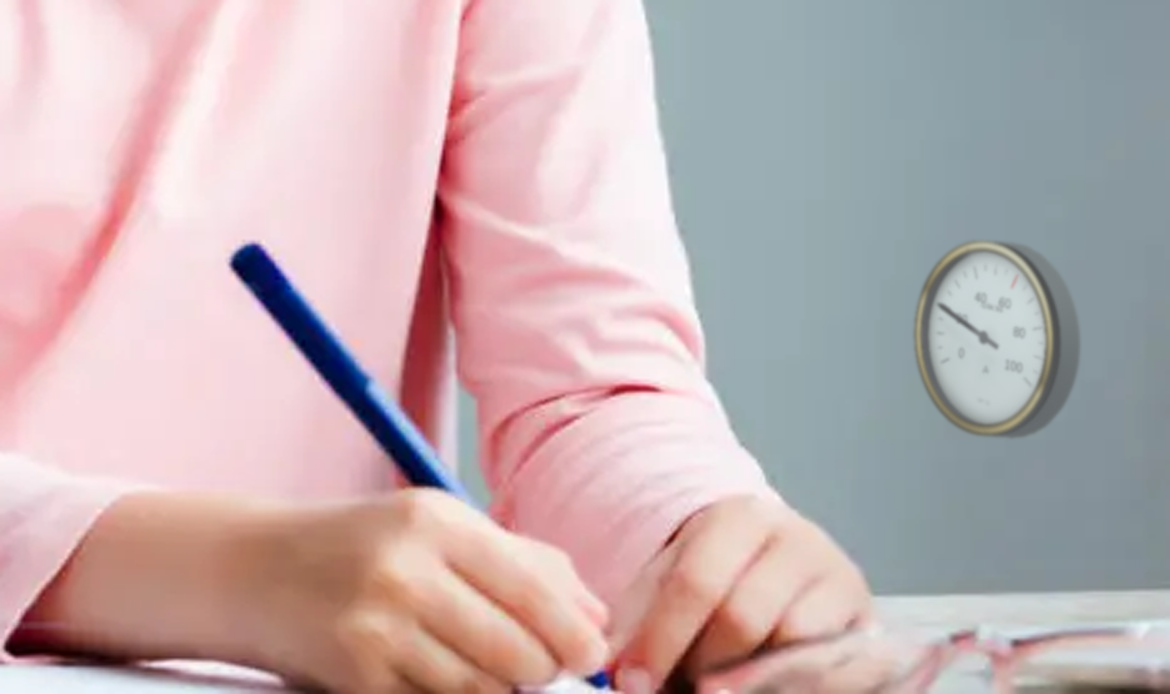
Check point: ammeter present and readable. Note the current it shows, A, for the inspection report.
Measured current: 20 A
